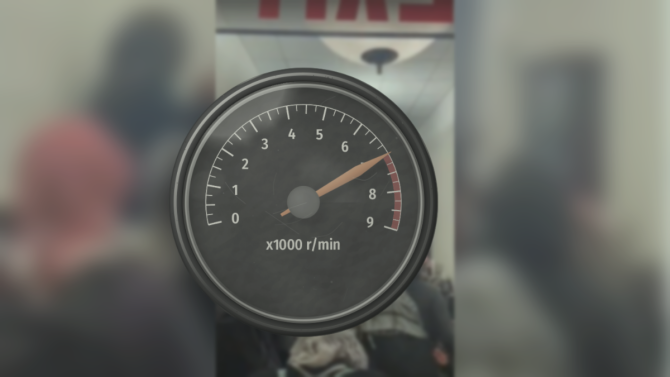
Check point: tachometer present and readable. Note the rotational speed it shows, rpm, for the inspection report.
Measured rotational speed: 7000 rpm
